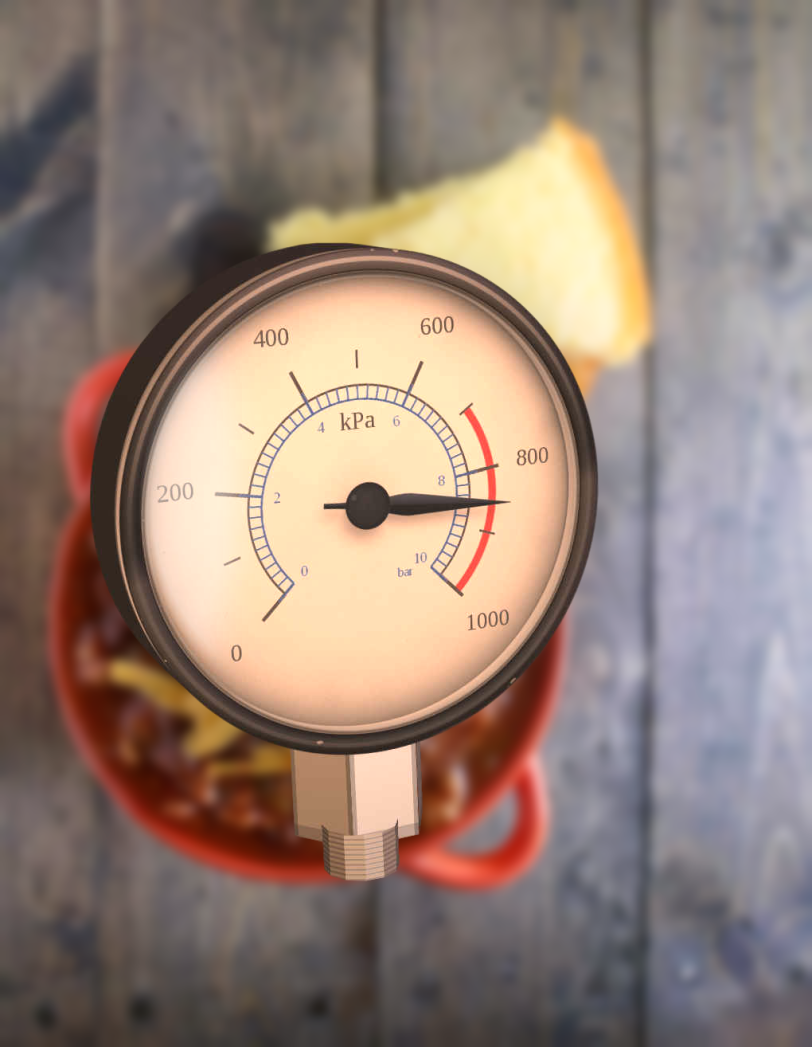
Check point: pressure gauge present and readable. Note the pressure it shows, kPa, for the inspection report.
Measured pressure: 850 kPa
